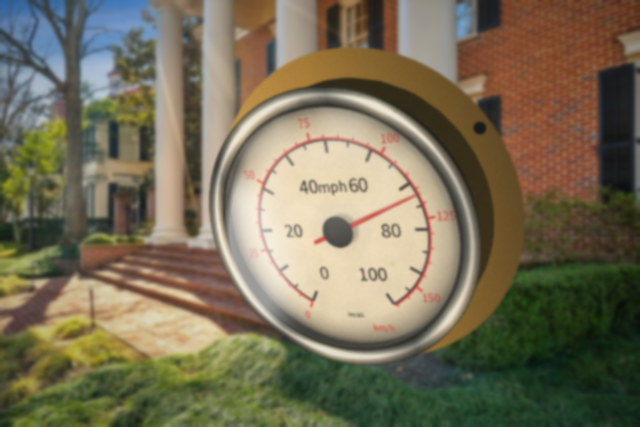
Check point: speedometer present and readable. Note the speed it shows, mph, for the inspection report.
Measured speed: 72.5 mph
